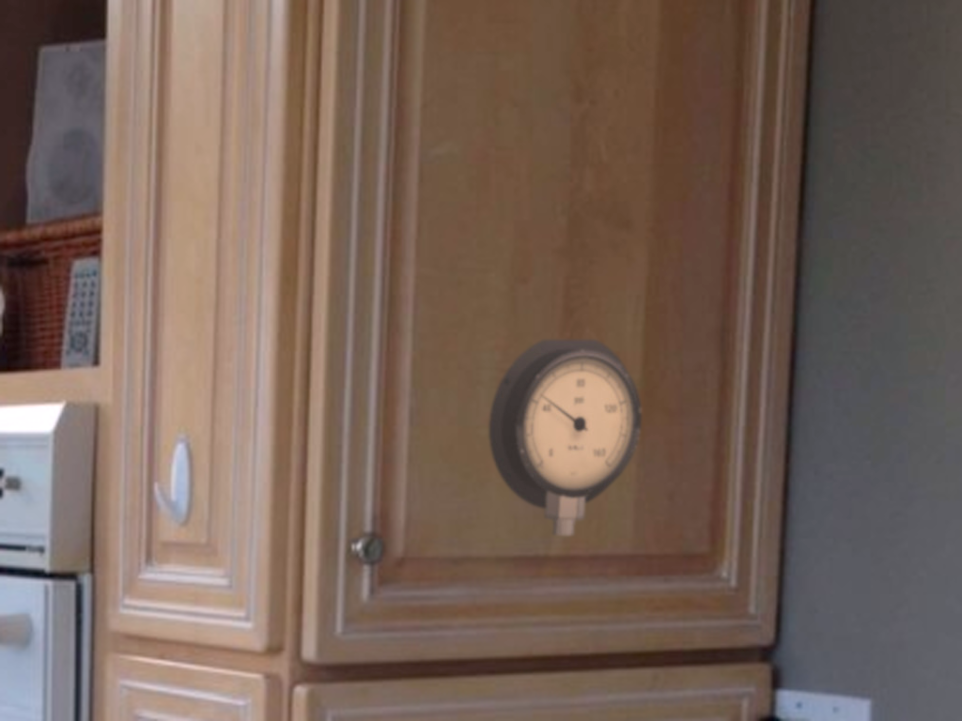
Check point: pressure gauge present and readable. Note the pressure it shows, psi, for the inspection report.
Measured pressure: 45 psi
